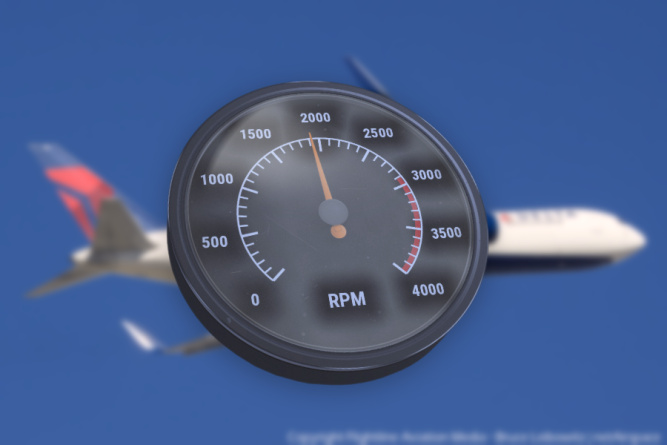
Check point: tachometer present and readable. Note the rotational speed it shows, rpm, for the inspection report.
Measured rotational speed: 1900 rpm
